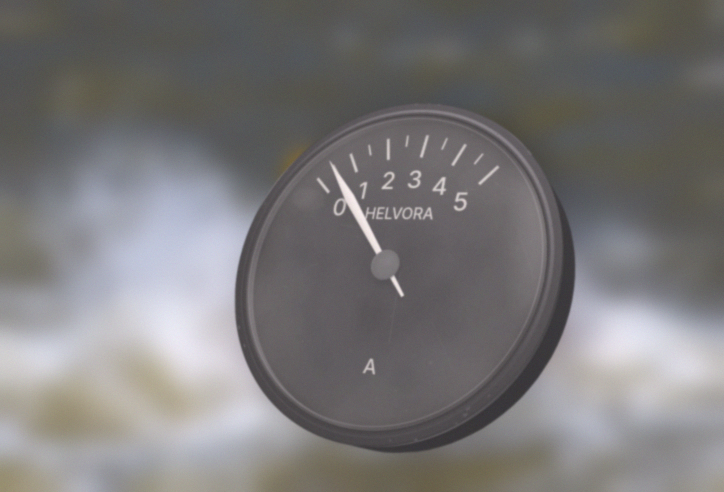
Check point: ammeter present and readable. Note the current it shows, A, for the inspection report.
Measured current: 0.5 A
